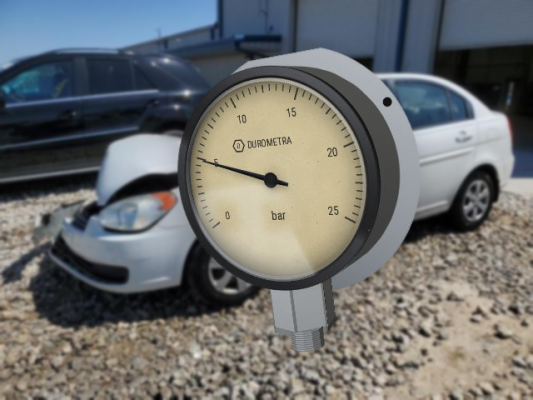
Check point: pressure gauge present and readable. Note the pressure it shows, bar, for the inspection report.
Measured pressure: 5 bar
